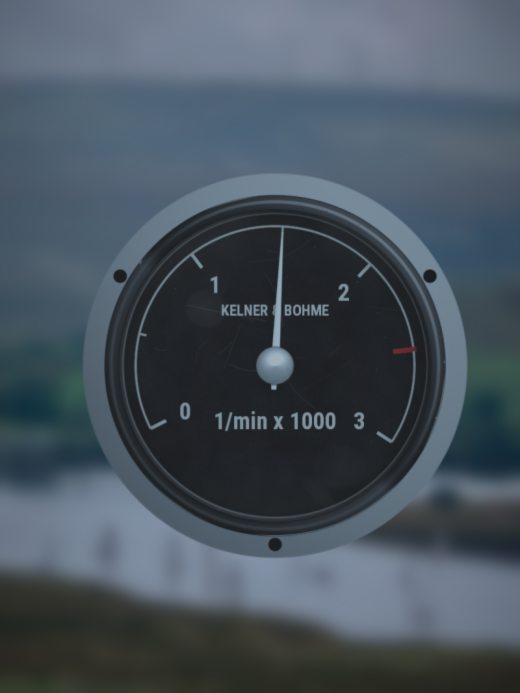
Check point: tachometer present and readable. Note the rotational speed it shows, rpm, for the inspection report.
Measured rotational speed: 1500 rpm
